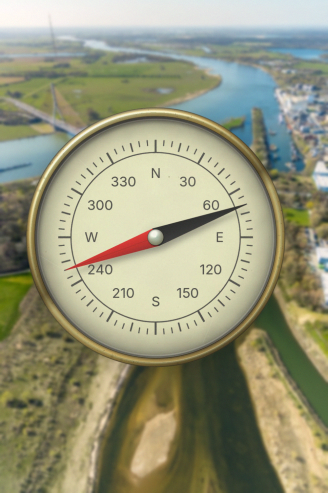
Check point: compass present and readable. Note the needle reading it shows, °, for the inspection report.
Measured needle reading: 250 °
